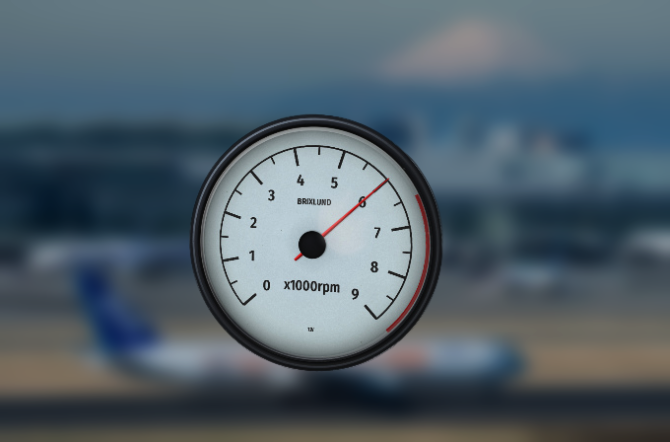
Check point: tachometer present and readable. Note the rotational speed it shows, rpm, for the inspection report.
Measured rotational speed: 6000 rpm
